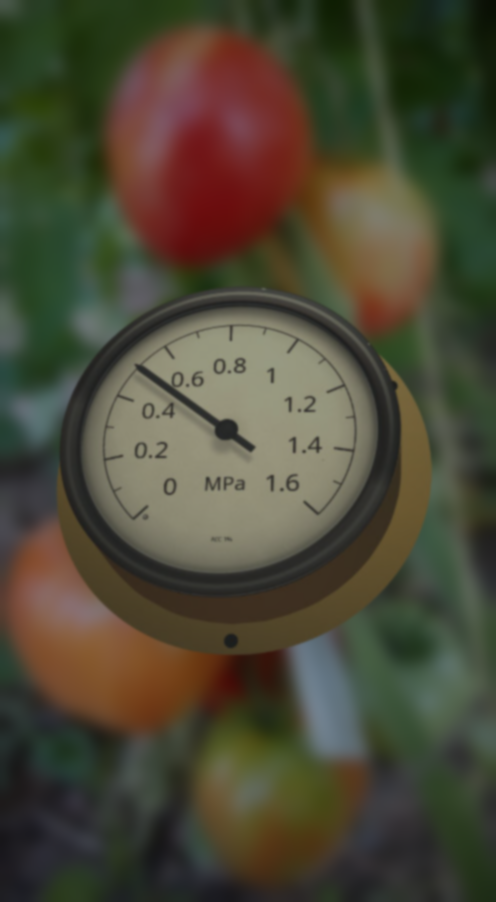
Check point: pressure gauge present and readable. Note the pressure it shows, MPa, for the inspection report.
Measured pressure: 0.5 MPa
